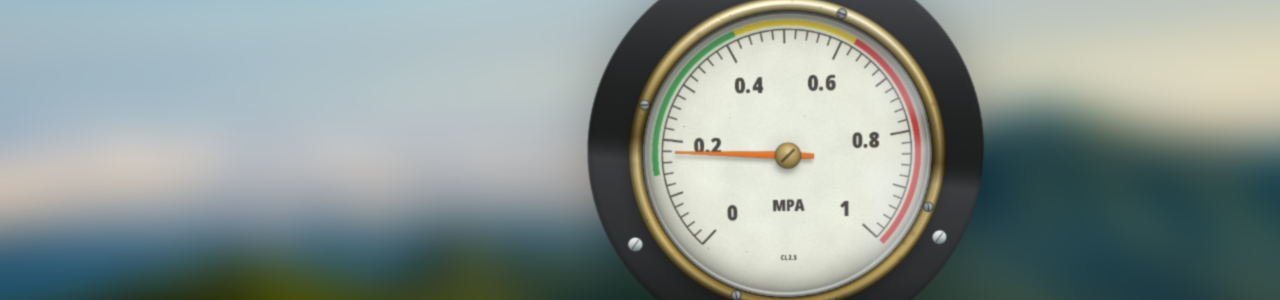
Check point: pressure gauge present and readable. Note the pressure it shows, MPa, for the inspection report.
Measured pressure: 0.18 MPa
